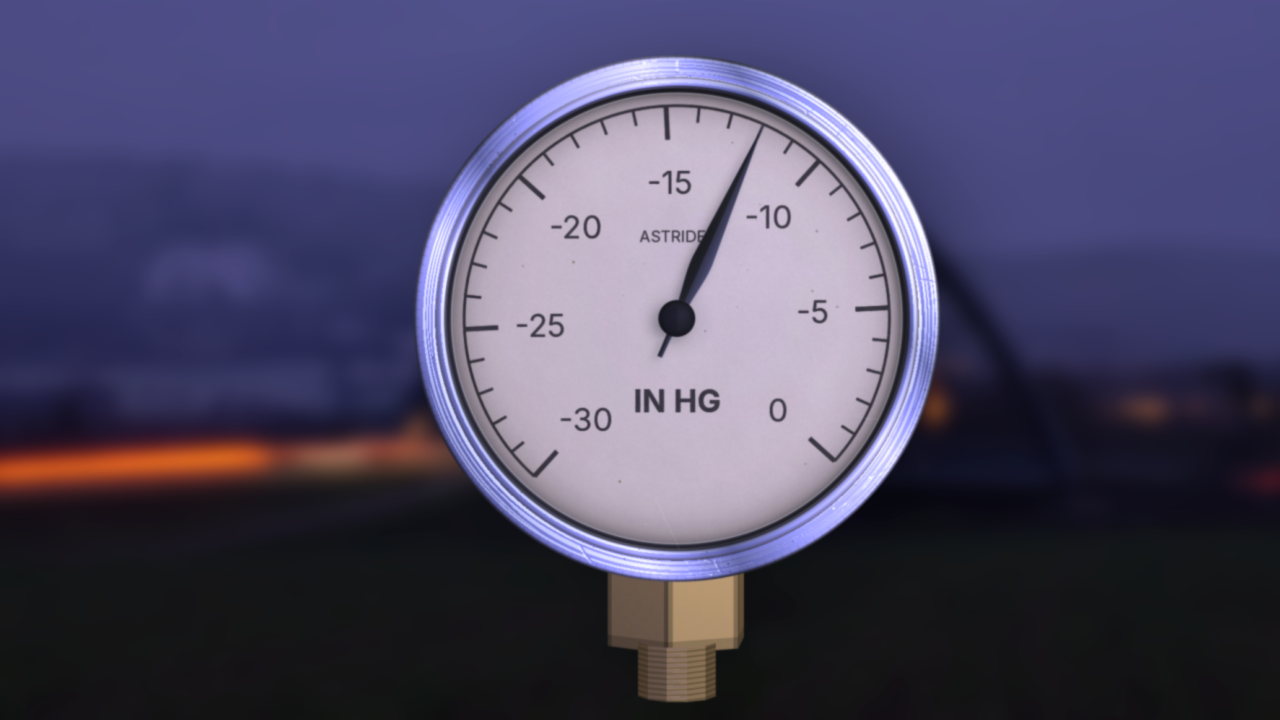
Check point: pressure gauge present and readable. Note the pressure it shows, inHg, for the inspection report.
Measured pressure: -12 inHg
